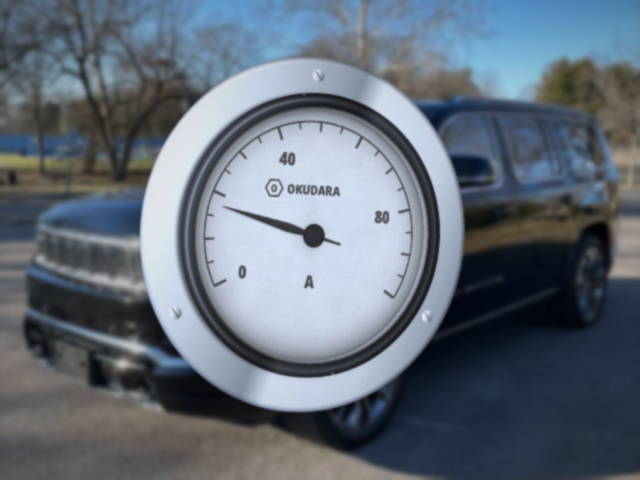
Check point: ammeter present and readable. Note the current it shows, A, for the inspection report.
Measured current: 17.5 A
